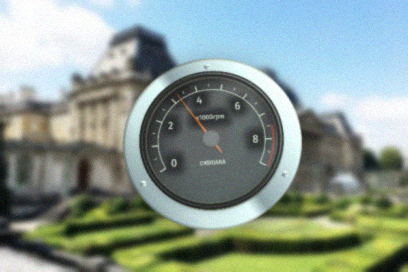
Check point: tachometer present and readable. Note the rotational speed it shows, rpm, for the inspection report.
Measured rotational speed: 3250 rpm
